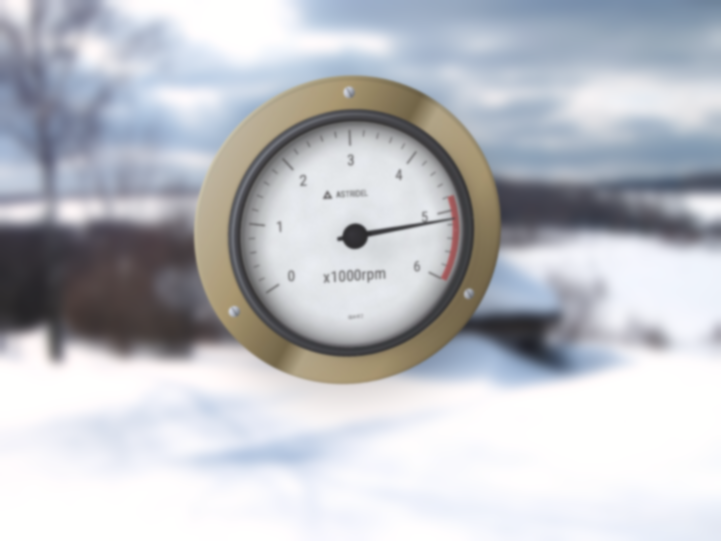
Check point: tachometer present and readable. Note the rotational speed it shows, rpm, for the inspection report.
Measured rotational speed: 5100 rpm
